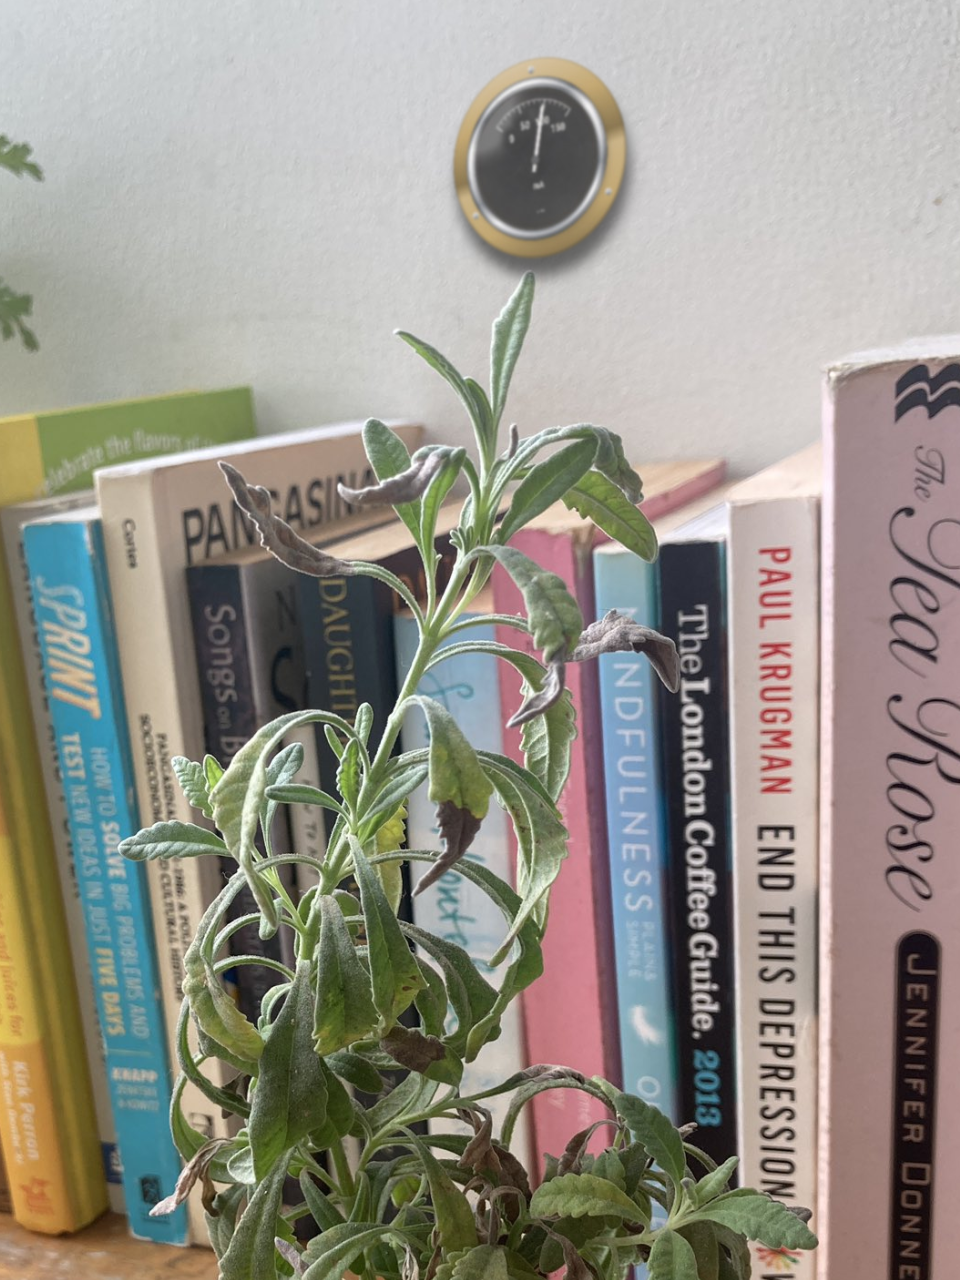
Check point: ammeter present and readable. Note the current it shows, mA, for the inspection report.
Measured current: 100 mA
